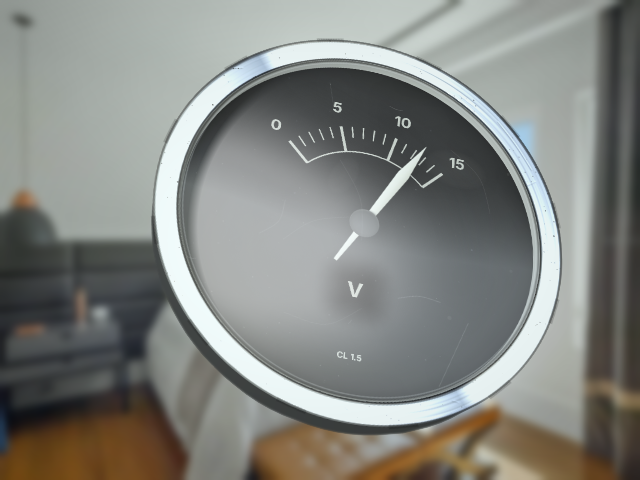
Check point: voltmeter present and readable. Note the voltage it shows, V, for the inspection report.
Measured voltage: 12.5 V
